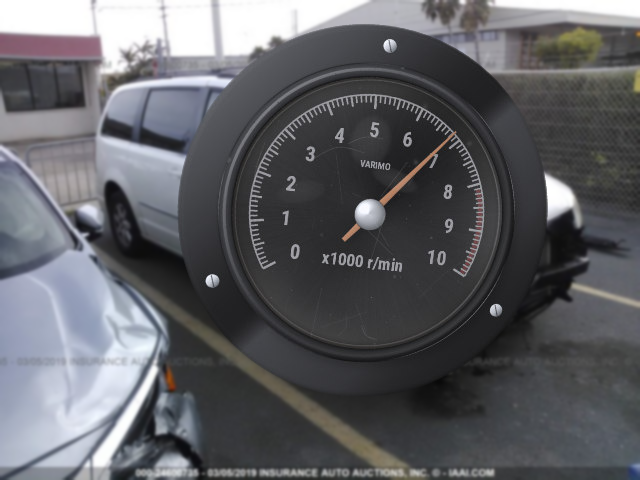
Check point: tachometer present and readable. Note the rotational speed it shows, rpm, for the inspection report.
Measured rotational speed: 6800 rpm
